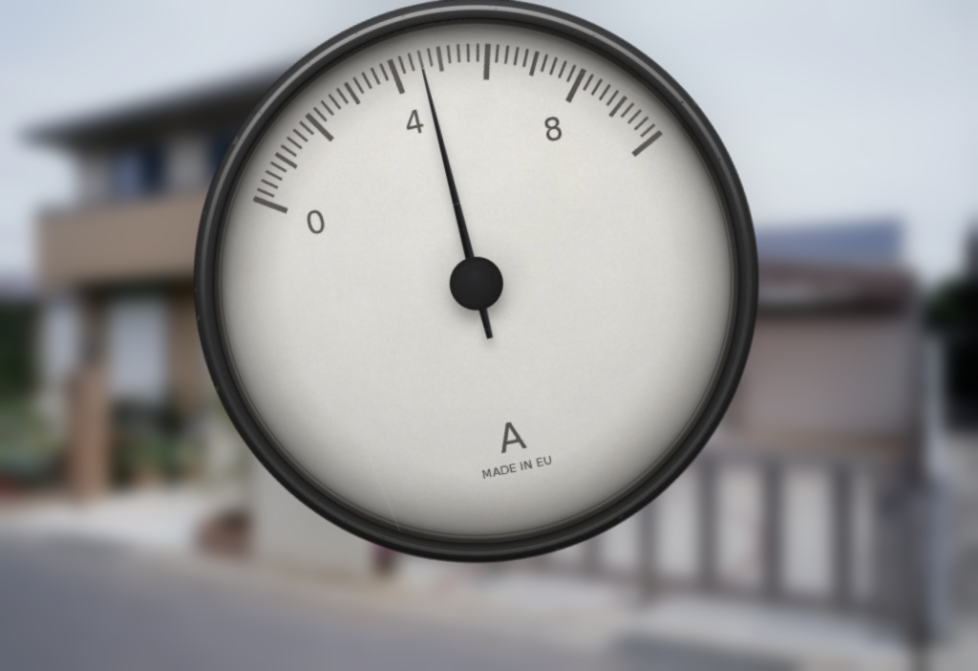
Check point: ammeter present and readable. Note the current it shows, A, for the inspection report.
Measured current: 4.6 A
